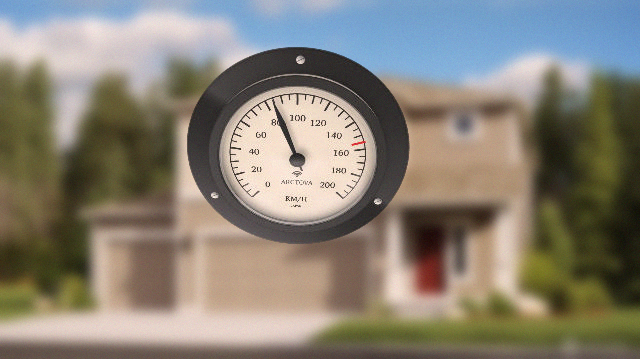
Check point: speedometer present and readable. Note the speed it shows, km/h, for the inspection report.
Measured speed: 85 km/h
